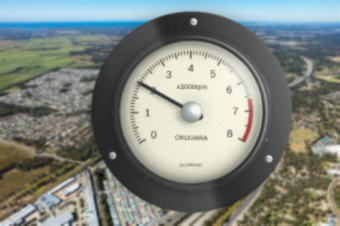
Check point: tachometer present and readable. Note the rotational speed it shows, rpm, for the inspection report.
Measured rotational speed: 2000 rpm
